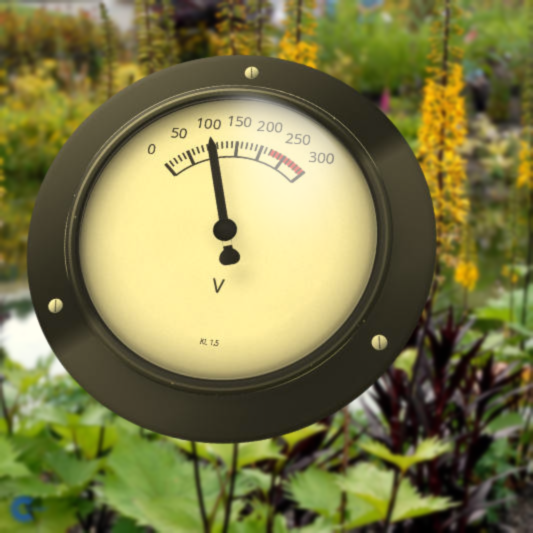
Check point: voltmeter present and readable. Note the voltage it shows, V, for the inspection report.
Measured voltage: 100 V
